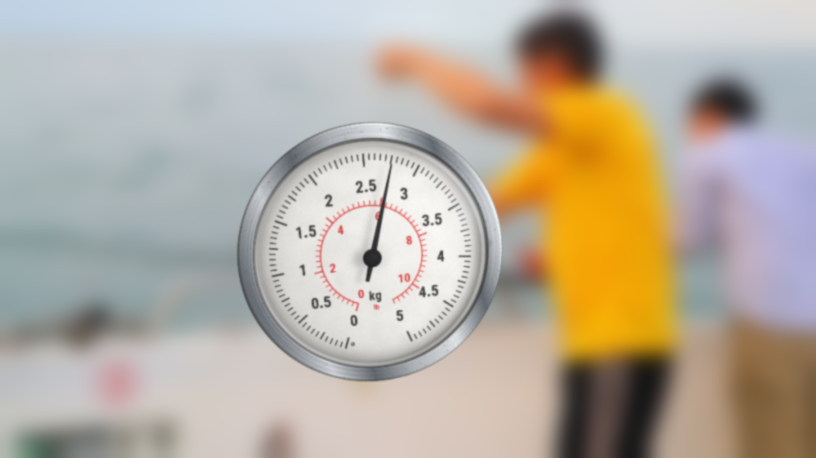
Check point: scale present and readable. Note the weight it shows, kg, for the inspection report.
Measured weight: 2.75 kg
